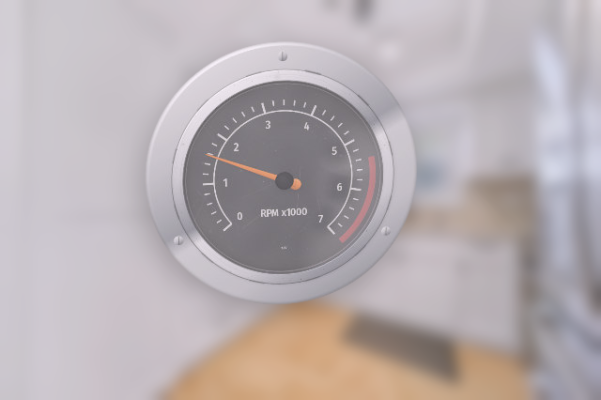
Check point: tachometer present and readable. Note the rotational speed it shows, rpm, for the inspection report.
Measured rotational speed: 1600 rpm
